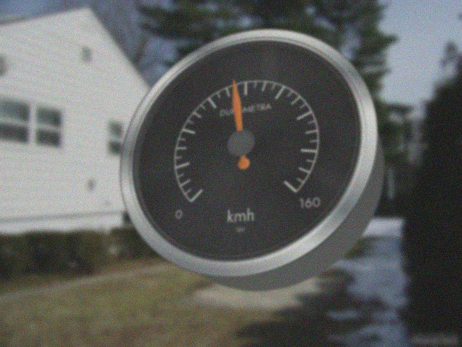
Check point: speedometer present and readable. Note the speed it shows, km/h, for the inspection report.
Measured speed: 75 km/h
